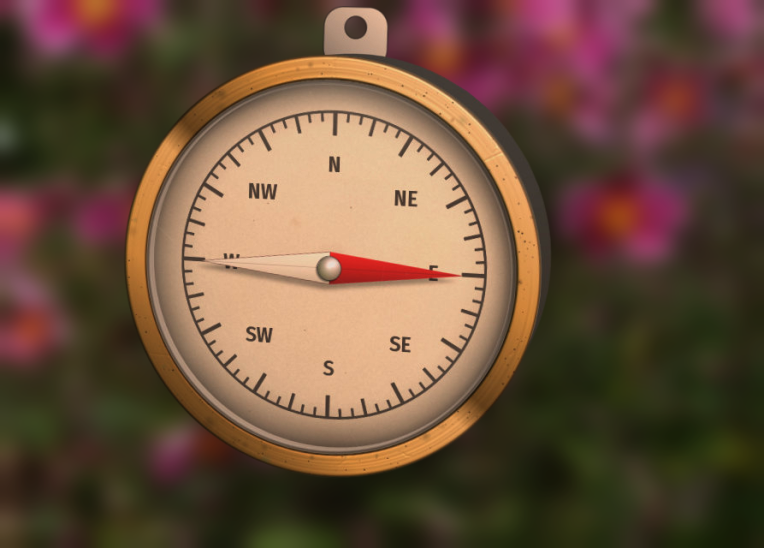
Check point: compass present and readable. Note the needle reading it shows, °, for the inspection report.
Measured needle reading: 90 °
